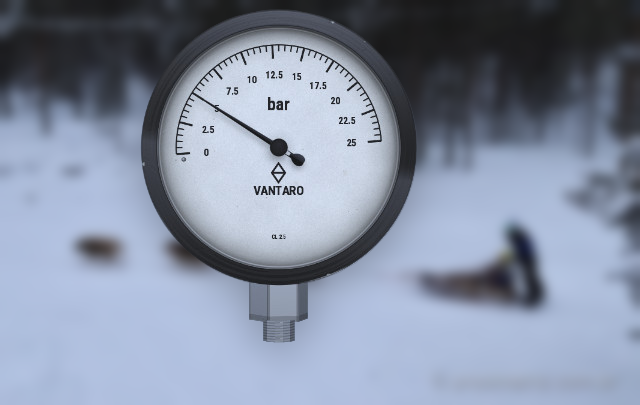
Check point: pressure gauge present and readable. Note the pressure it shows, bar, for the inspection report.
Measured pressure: 5 bar
